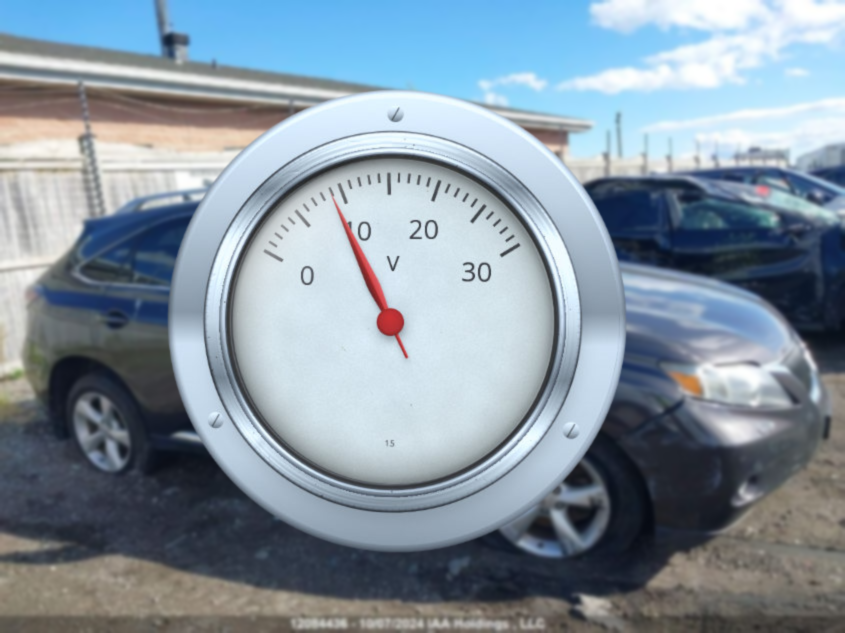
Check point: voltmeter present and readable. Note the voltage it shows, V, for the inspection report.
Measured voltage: 9 V
